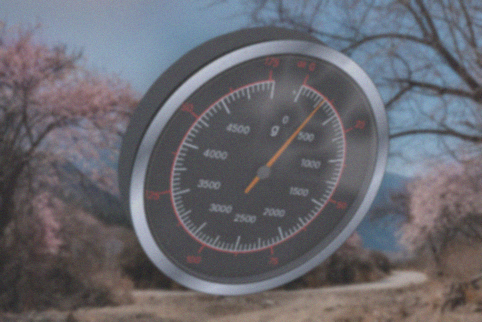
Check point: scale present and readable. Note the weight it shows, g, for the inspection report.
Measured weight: 250 g
